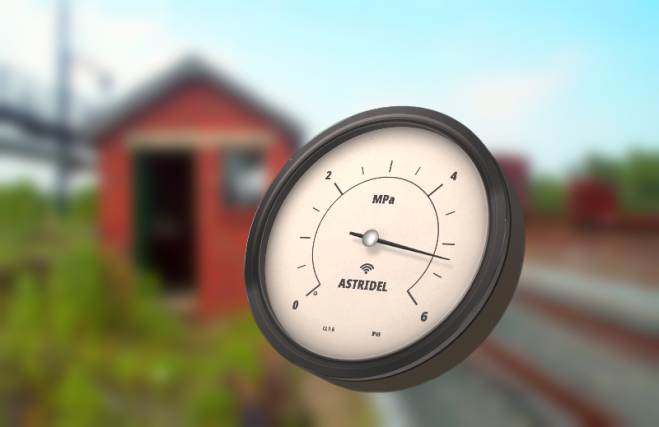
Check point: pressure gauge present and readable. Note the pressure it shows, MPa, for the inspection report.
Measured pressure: 5.25 MPa
